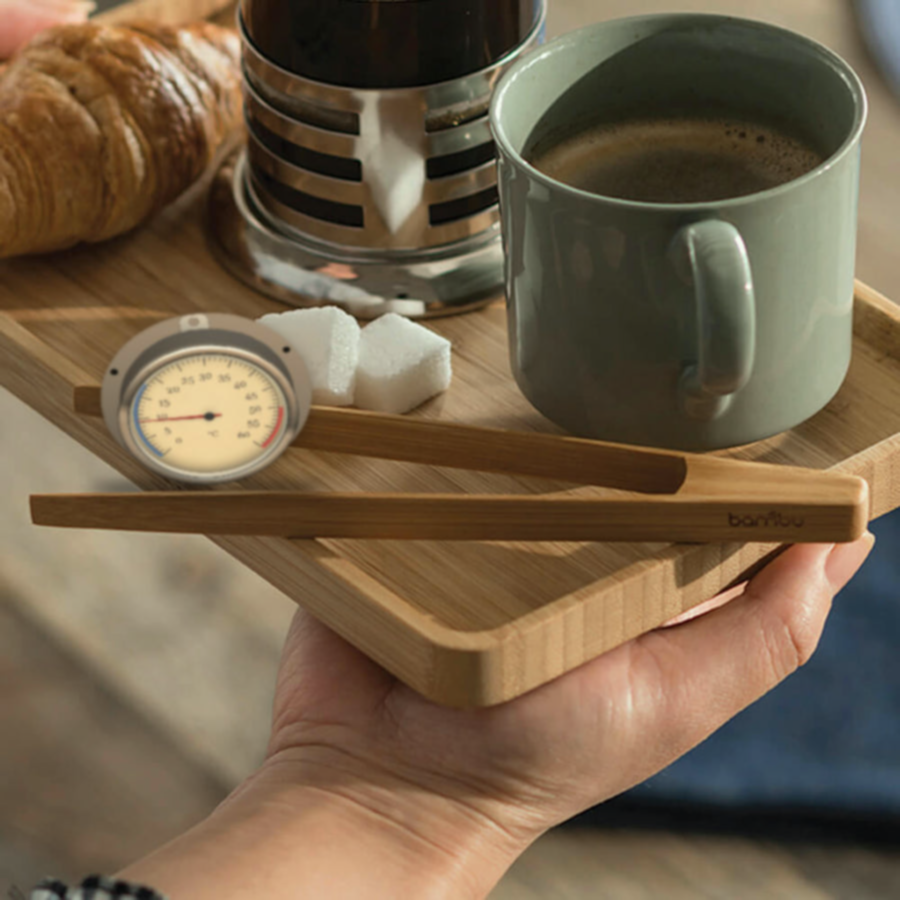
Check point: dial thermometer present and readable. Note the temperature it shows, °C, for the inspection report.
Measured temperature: 10 °C
